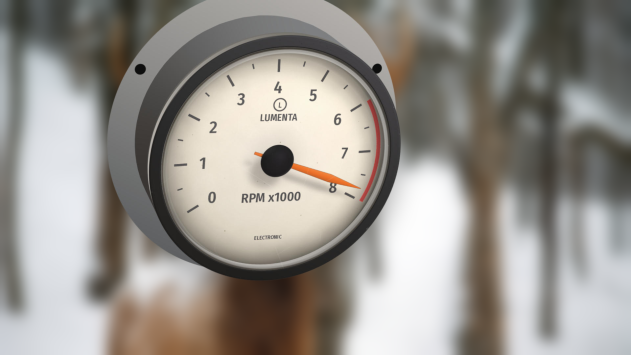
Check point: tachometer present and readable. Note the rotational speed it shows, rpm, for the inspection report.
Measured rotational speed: 7750 rpm
